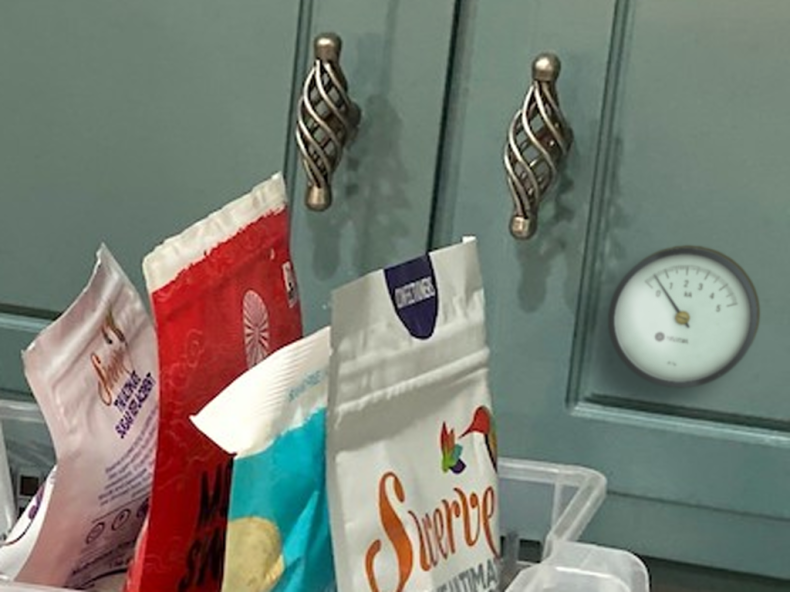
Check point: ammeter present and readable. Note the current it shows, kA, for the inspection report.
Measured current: 0.5 kA
